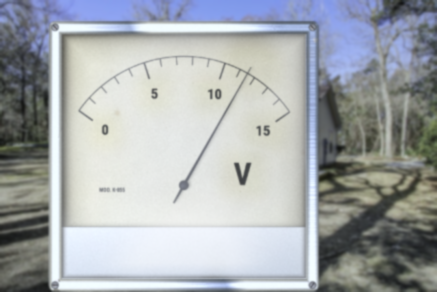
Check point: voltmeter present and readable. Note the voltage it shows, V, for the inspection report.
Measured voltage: 11.5 V
